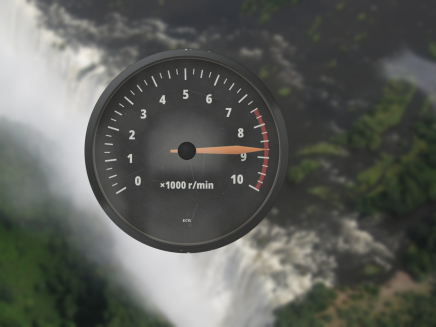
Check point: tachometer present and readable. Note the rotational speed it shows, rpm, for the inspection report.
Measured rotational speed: 8750 rpm
